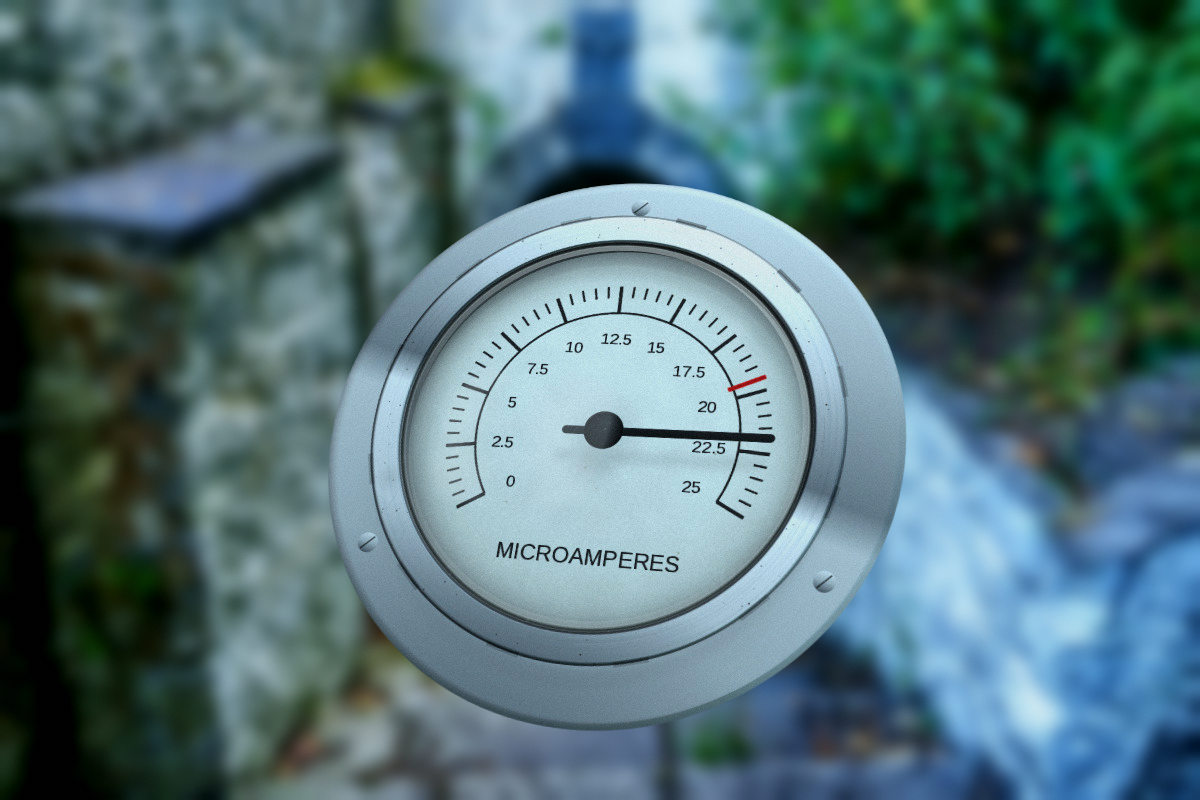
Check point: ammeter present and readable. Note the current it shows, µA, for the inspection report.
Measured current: 22 µA
